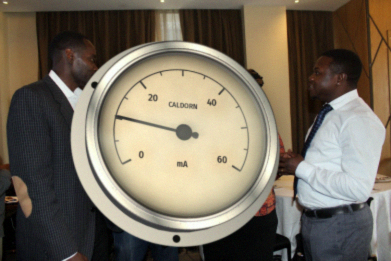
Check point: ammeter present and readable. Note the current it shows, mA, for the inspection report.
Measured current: 10 mA
